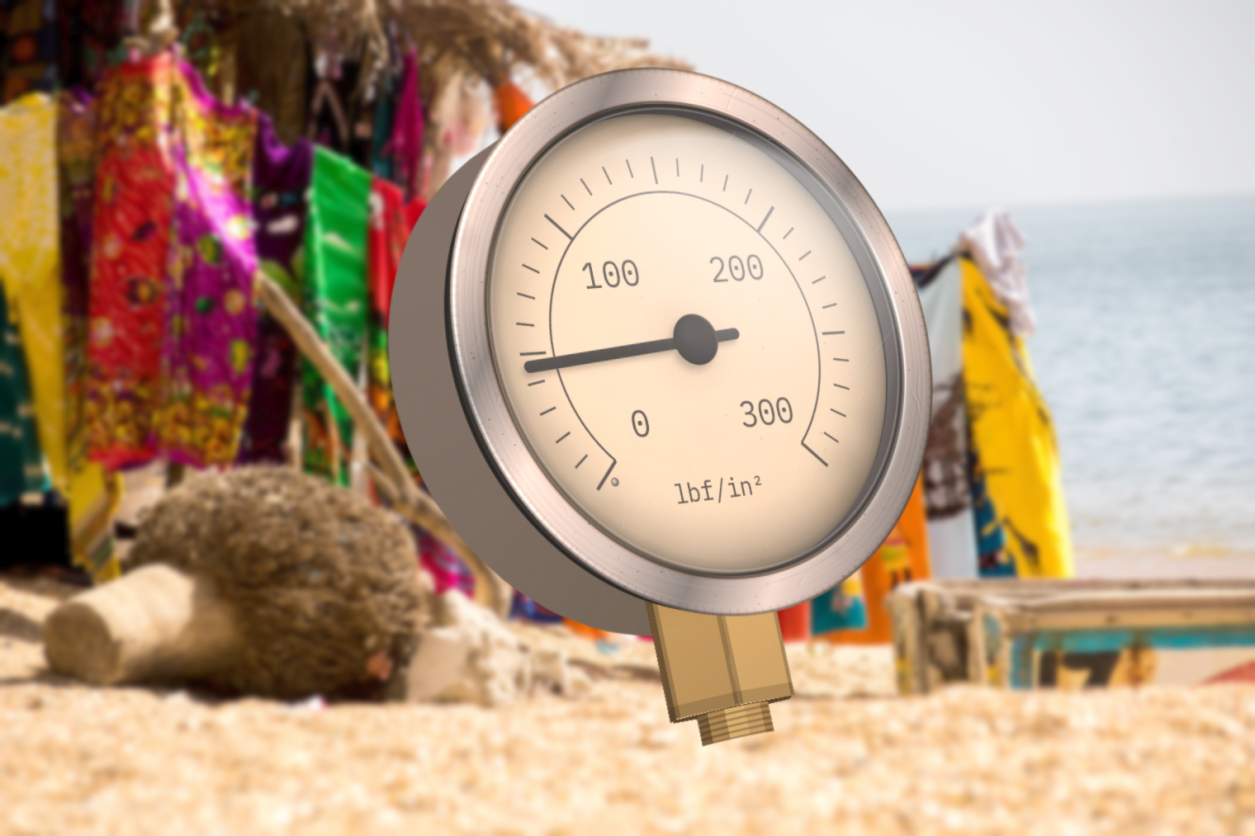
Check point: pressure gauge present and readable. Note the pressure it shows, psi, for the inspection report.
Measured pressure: 45 psi
